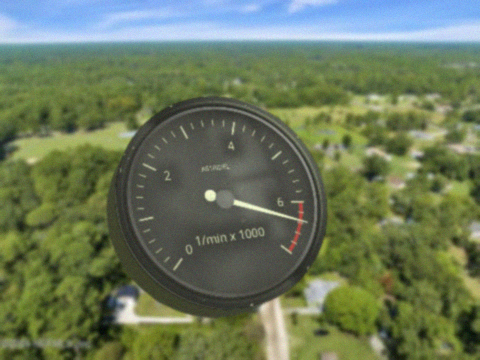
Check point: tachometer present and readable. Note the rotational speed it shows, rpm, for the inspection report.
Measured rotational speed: 6400 rpm
